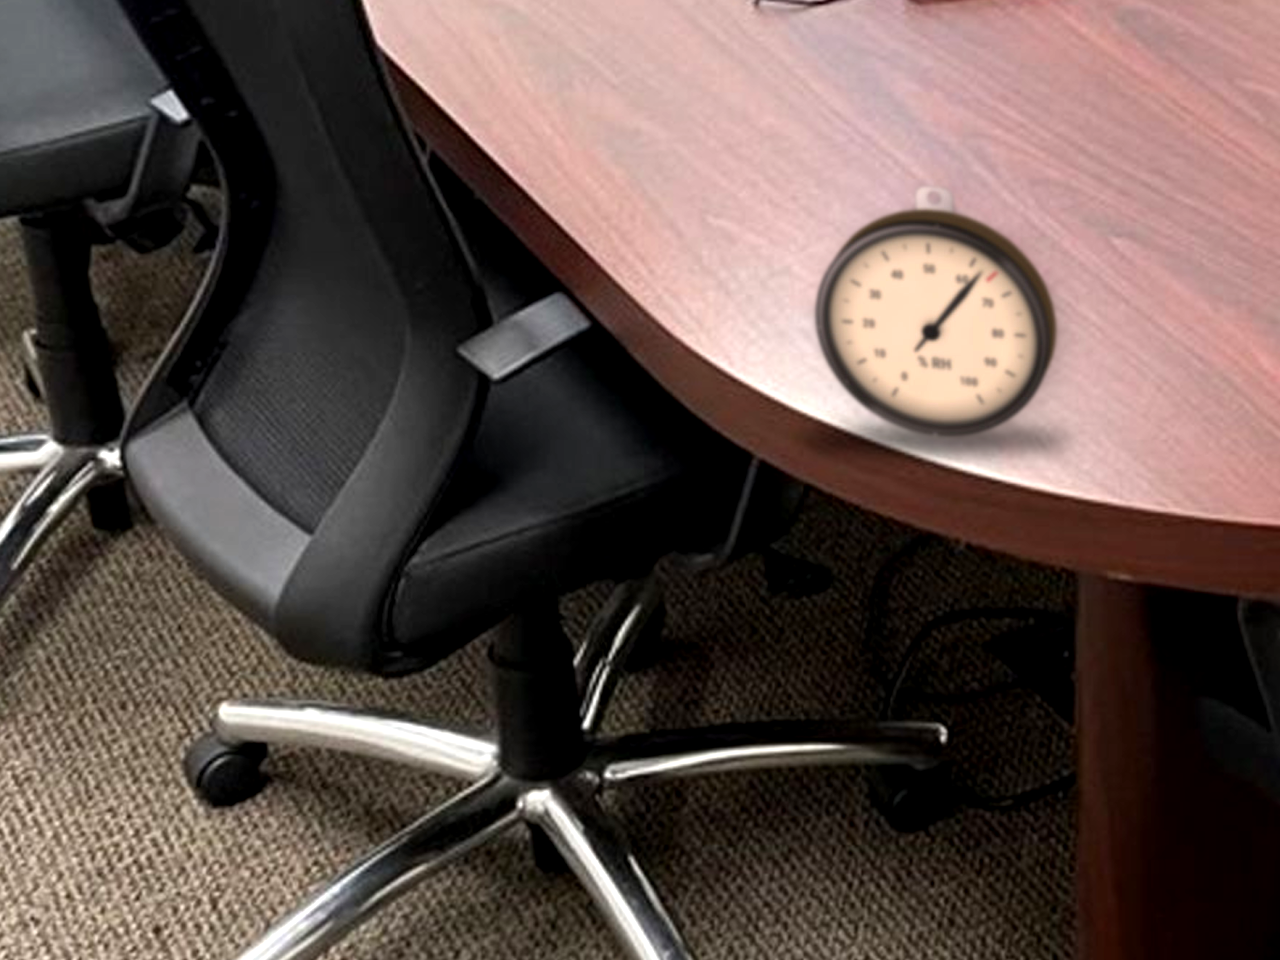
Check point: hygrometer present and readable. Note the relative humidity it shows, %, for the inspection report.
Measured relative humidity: 62.5 %
